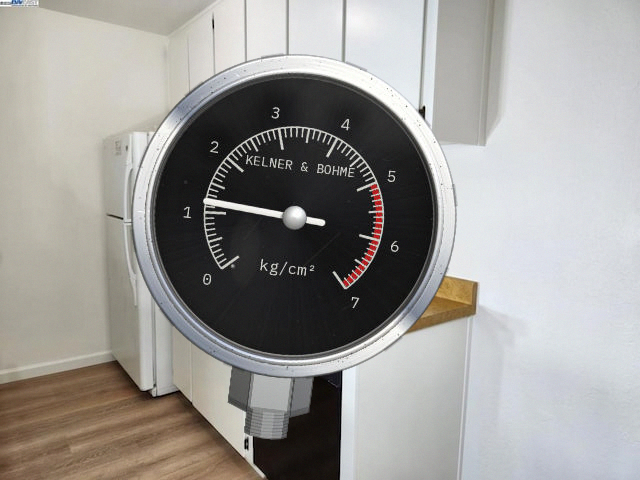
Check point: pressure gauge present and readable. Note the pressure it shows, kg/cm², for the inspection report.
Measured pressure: 1.2 kg/cm²
